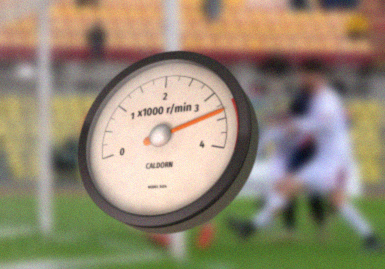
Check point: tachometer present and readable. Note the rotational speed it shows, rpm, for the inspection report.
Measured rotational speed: 3375 rpm
